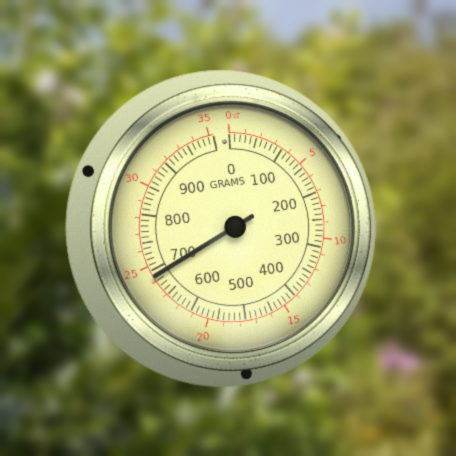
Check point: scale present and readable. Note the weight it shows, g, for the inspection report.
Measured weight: 690 g
